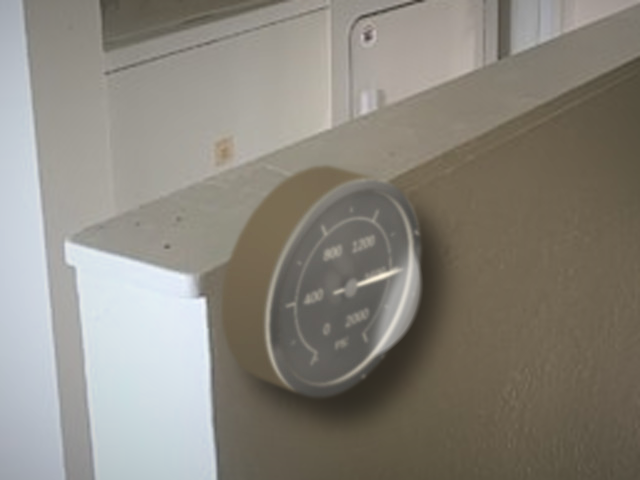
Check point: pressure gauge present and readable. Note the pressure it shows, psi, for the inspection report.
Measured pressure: 1600 psi
